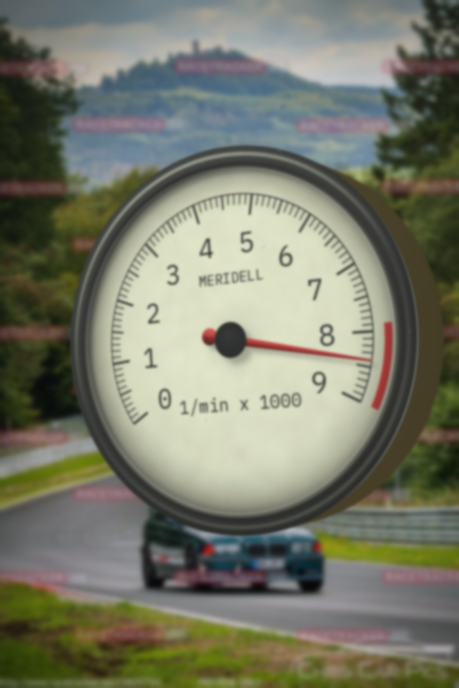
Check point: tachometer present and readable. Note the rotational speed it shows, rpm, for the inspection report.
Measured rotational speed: 8400 rpm
